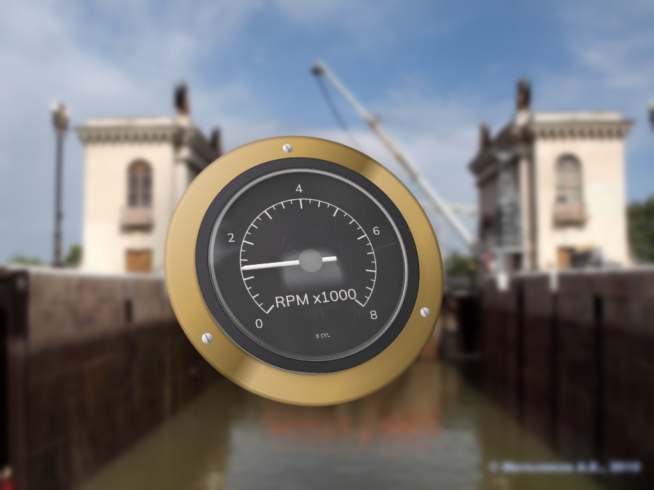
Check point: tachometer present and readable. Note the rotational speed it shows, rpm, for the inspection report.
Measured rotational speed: 1250 rpm
